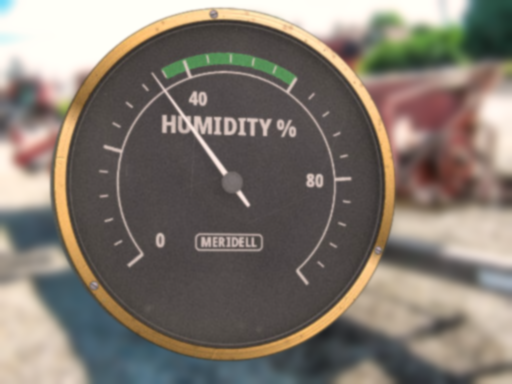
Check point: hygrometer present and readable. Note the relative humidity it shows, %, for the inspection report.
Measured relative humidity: 34 %
